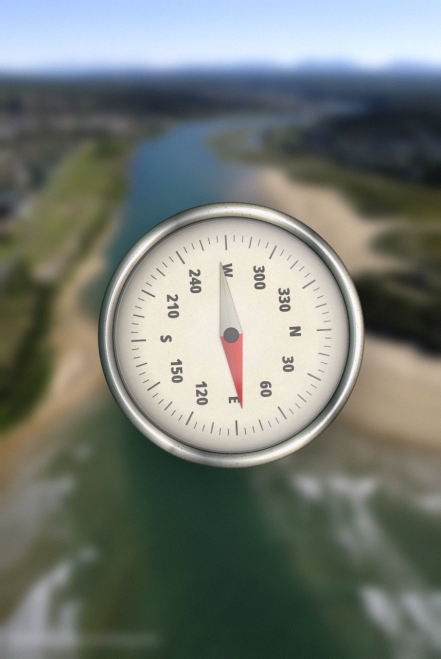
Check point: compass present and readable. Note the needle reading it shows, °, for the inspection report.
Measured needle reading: 85 °
